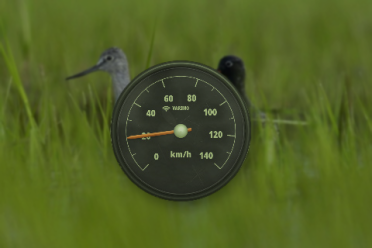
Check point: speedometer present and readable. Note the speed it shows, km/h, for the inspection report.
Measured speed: 20 km/h
